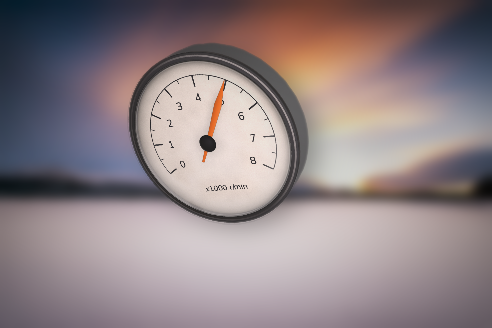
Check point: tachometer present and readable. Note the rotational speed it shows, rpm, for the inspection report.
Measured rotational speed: 5000 rpm
